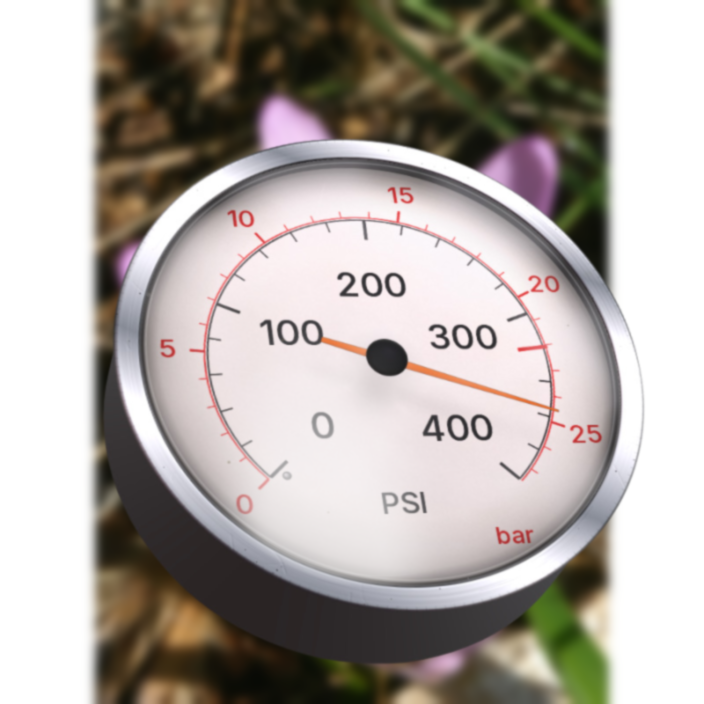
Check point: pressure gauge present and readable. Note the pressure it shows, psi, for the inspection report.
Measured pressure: 360 psi
